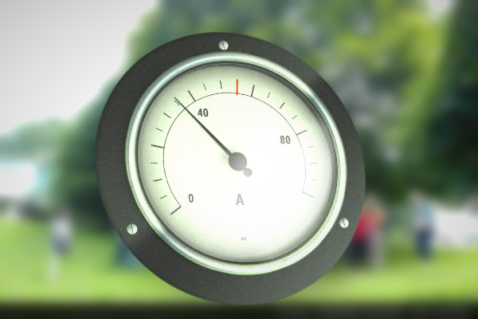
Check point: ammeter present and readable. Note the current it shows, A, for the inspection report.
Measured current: 35 A
